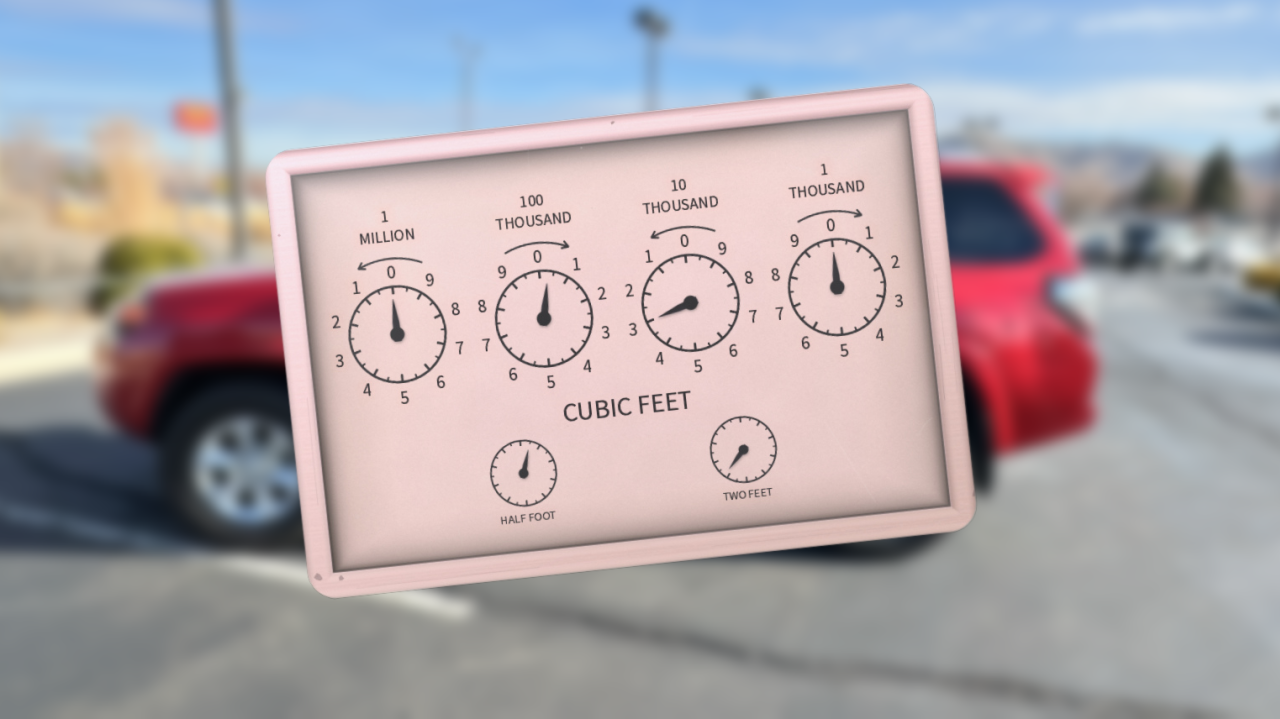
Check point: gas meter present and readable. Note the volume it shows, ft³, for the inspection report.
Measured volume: 3000 ft³
